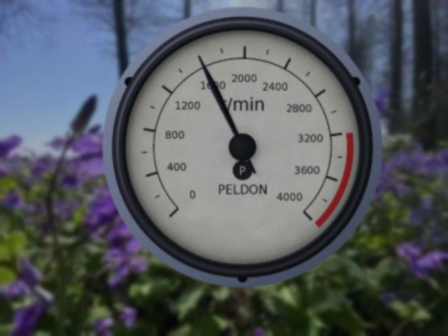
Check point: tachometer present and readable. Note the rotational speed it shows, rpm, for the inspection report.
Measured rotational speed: 1600 rpm
